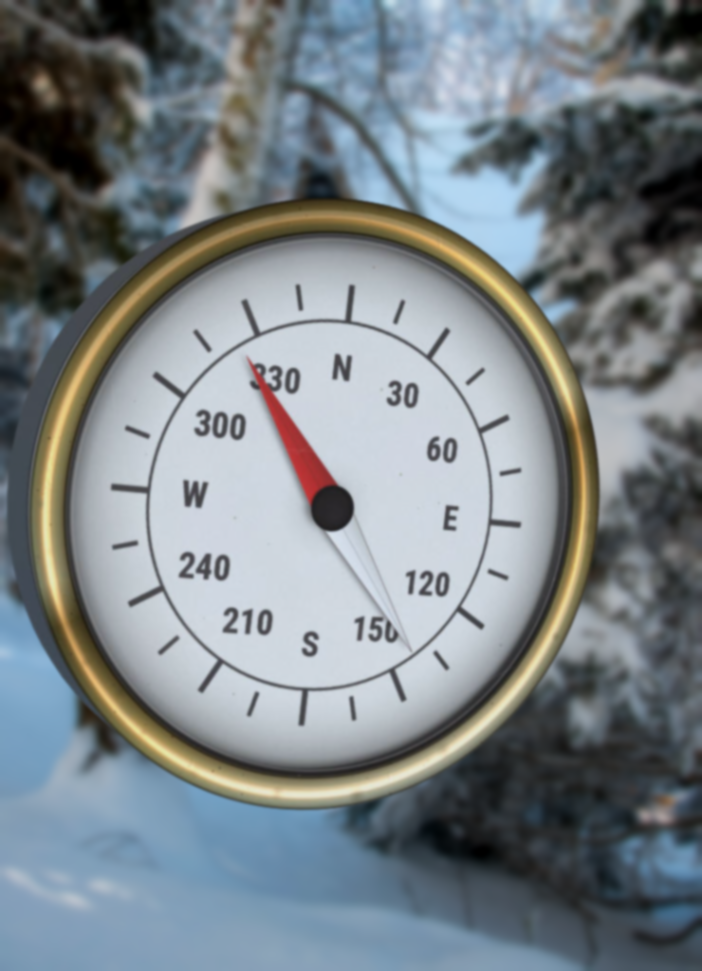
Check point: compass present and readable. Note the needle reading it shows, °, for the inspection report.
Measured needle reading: 322.5 °
